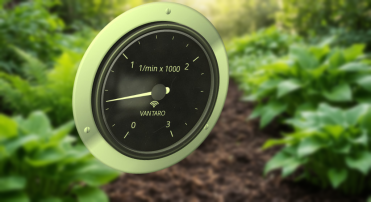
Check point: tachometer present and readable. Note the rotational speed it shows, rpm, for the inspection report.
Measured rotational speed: 500 rpm
